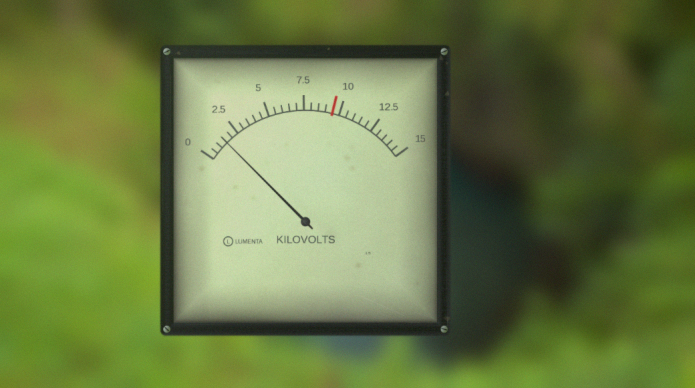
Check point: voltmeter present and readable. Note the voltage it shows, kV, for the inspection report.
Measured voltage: 1.5 kV
